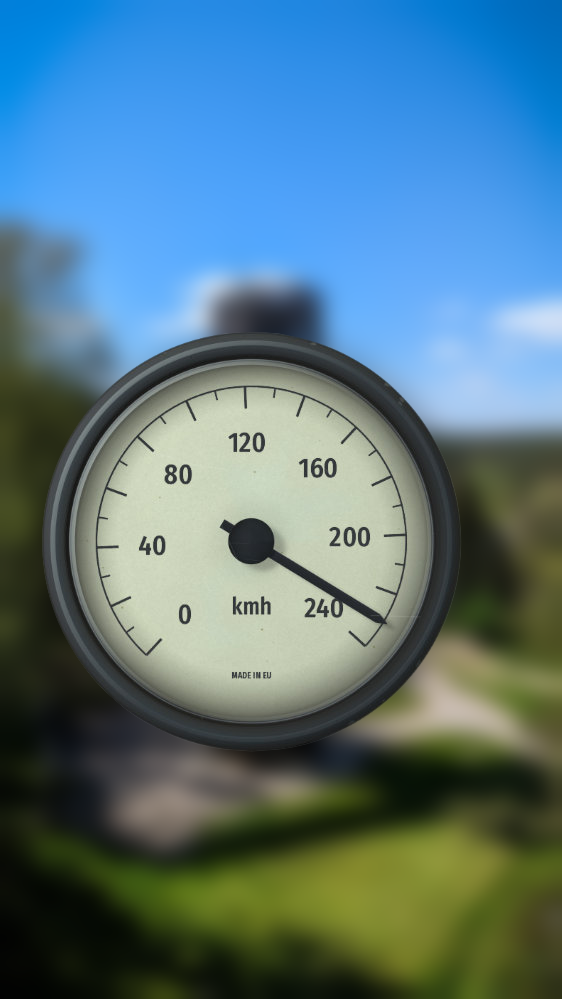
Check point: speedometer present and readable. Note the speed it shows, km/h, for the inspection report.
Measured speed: 230 km/h
